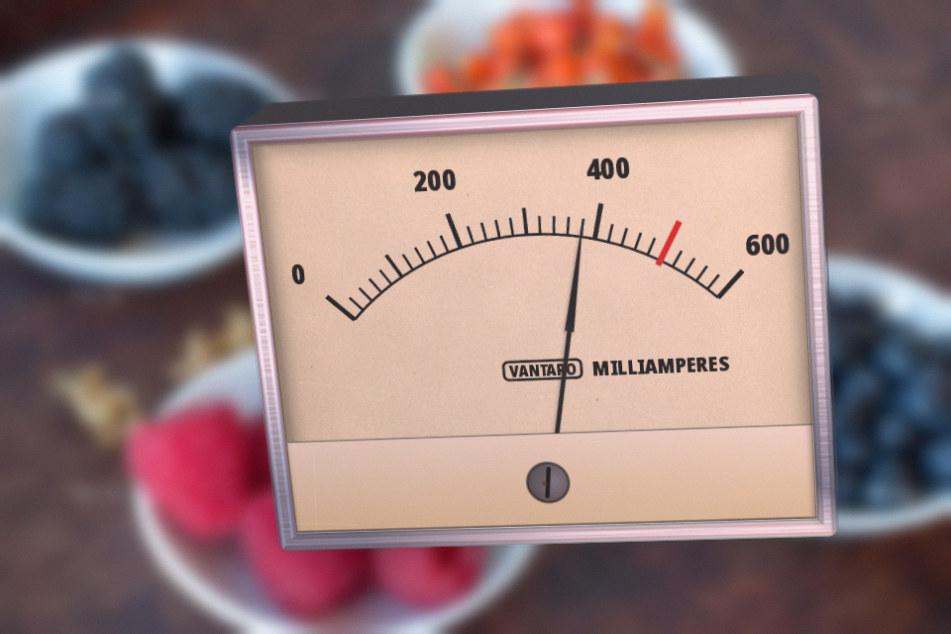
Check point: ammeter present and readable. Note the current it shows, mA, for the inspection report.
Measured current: 380 mA
